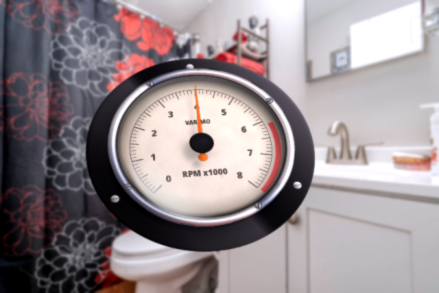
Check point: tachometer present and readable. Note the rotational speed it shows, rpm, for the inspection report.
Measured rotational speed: 4000 rpm
